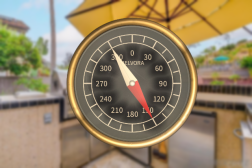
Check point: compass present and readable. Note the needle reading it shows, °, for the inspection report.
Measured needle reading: 150 °
